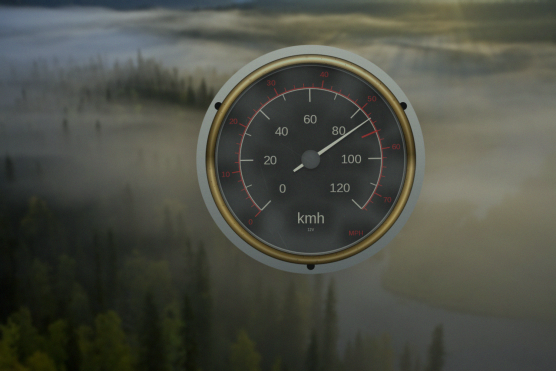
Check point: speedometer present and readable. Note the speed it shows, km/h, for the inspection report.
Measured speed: 85 km/h
